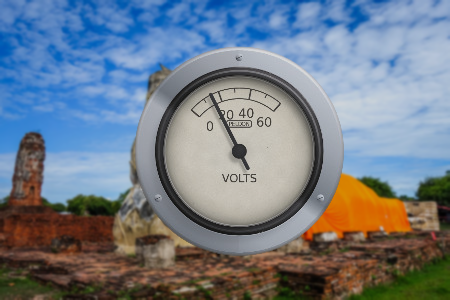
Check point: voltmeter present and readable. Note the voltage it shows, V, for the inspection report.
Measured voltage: 15 V
